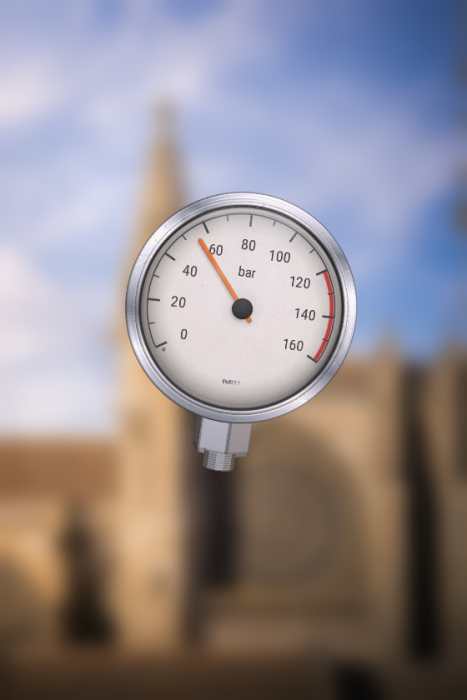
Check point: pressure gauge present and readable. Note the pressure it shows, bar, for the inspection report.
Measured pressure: 55 bar
